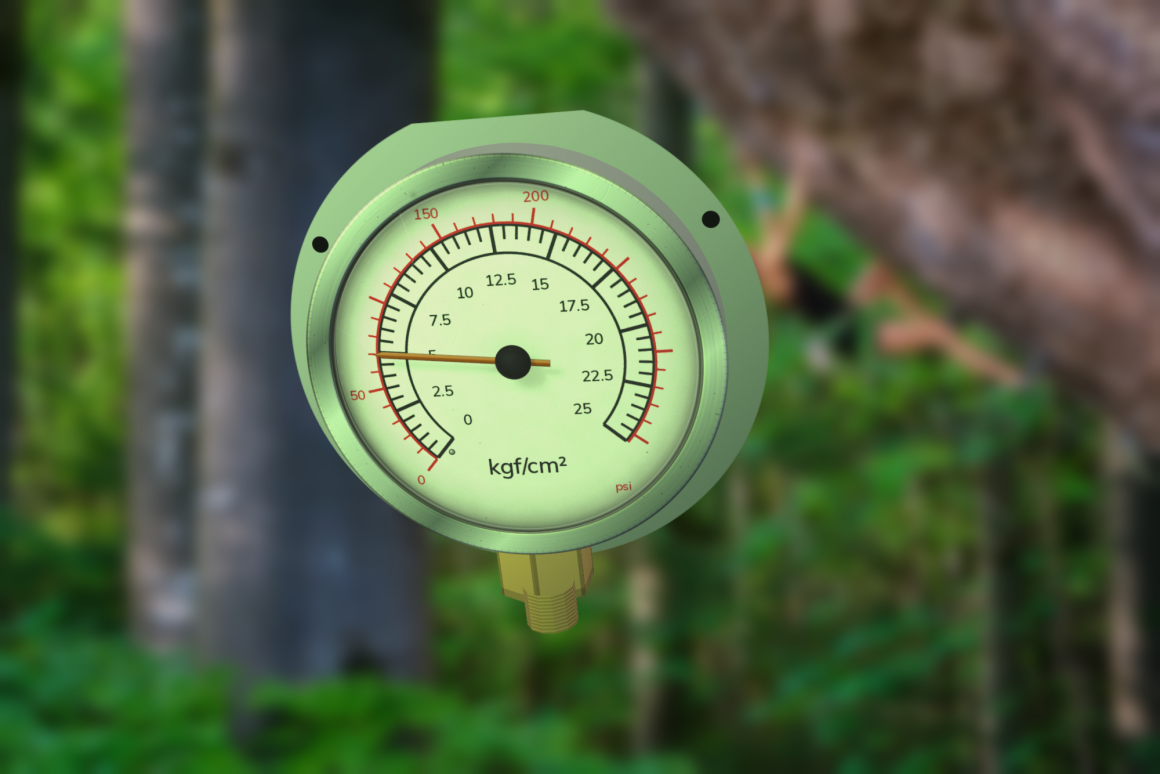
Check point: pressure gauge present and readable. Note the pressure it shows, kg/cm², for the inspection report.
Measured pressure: 5 kg/cm²
